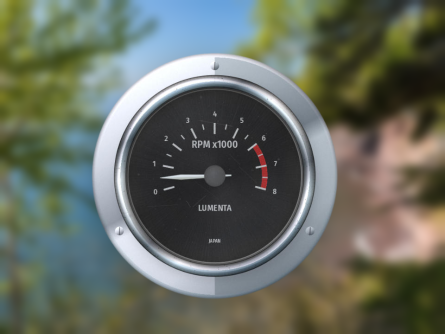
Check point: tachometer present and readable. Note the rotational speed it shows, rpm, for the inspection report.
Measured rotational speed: 500 rpm
